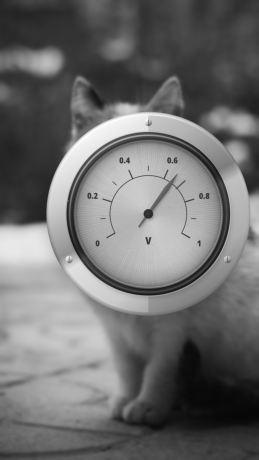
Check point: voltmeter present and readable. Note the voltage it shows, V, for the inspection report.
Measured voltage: 0.65 V
